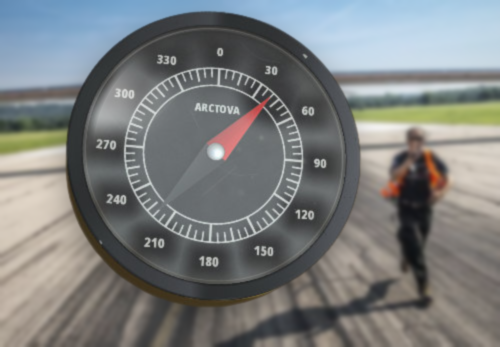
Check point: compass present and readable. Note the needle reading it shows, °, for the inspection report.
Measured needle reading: 40 °
